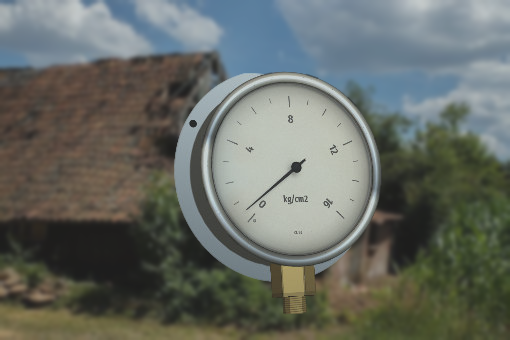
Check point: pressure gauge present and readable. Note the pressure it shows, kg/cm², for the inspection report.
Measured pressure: 0.5 kg/cm²
